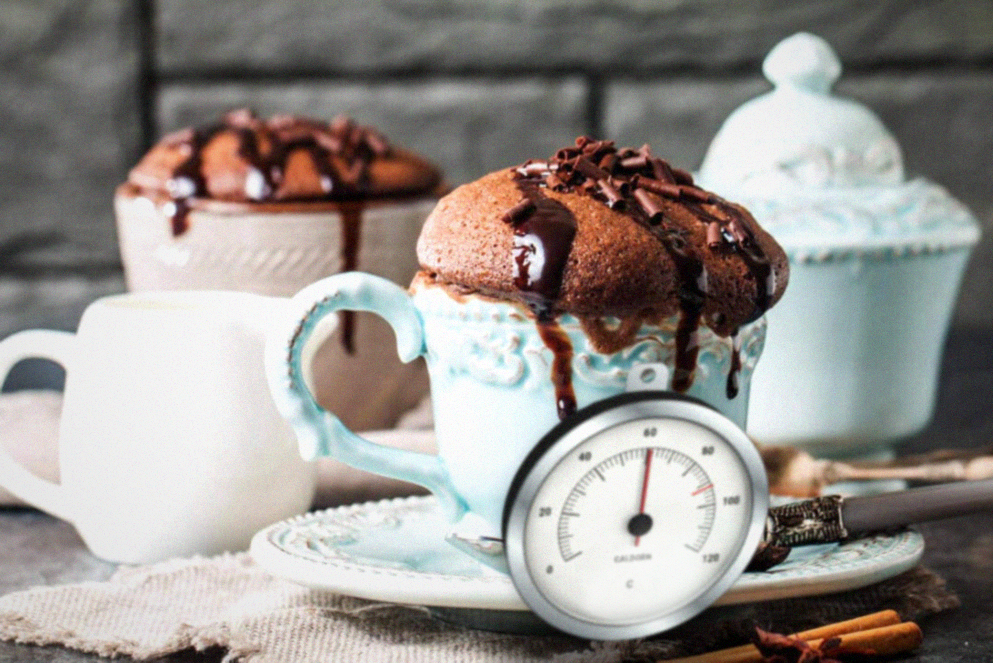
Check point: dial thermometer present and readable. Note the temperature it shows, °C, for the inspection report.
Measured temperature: 60 °C
